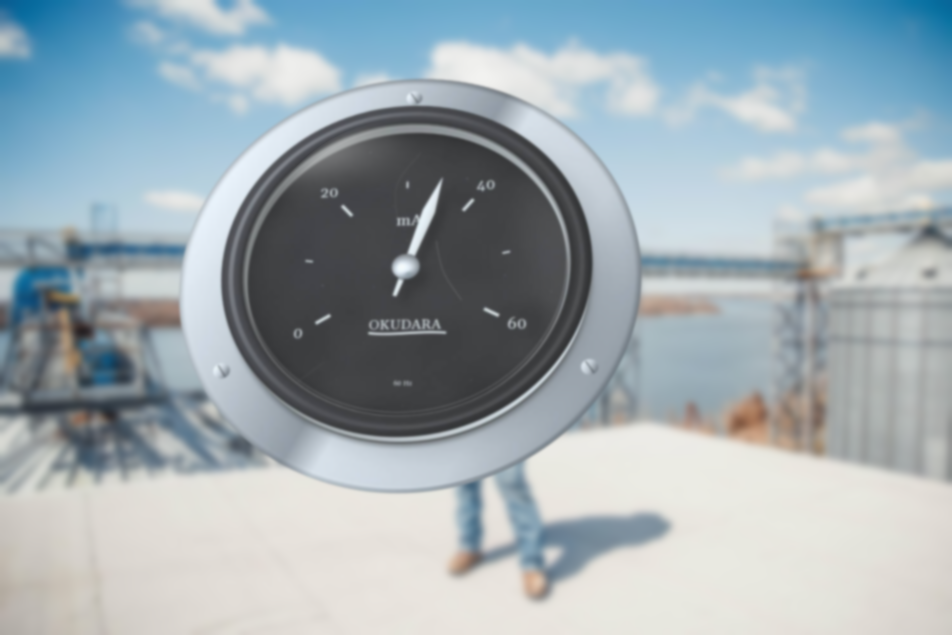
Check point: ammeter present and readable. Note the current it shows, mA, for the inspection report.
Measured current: 35 mA
